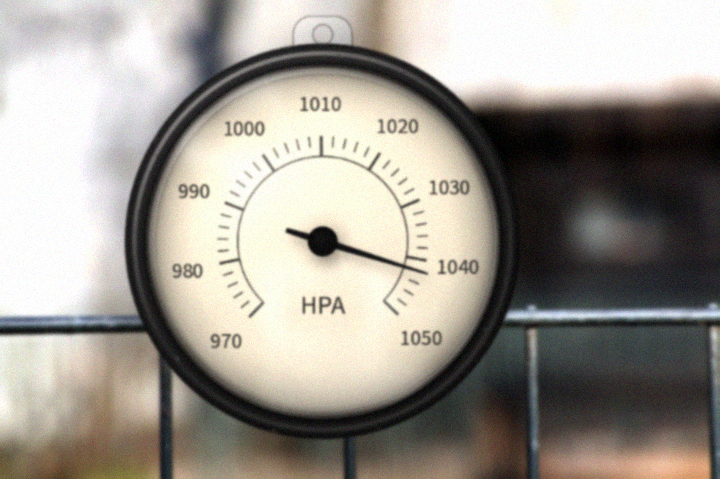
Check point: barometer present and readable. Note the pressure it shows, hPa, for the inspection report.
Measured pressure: 1042 hPa
